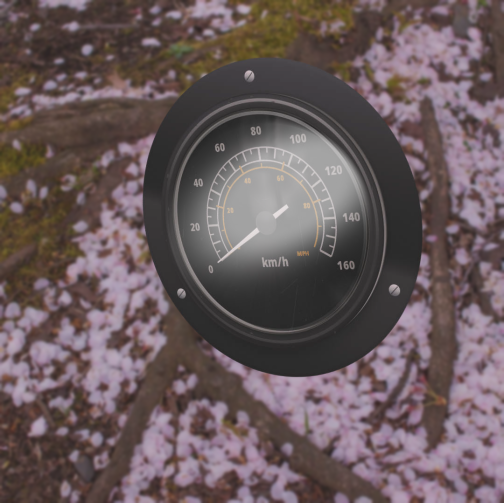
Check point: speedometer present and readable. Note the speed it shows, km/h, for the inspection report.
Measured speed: 0 km/h
